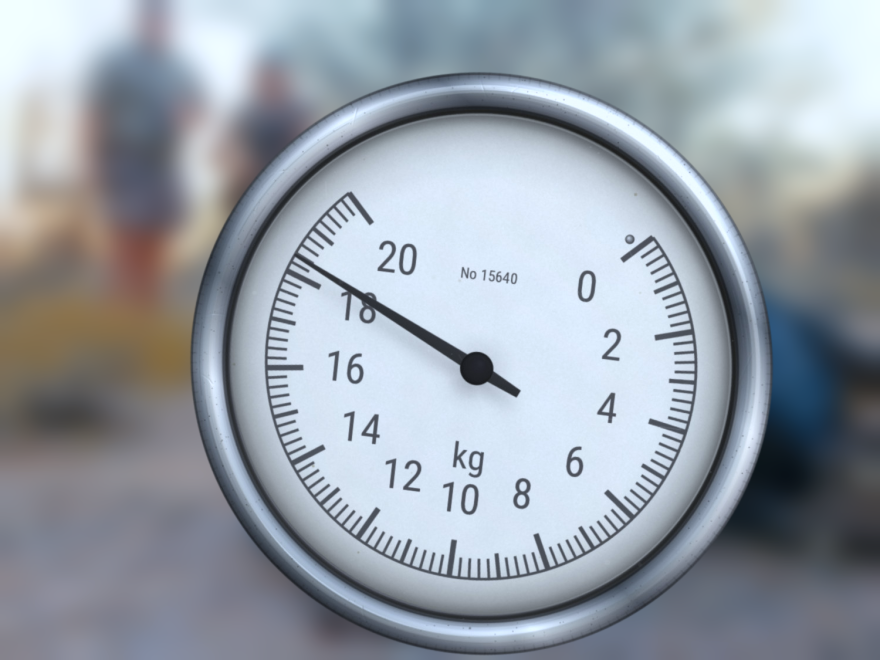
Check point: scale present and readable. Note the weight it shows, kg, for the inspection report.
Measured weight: 18.4 kg
